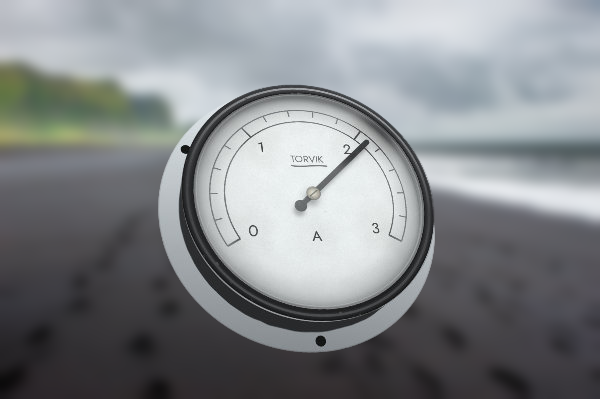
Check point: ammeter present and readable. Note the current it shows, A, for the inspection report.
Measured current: 2.1 A
